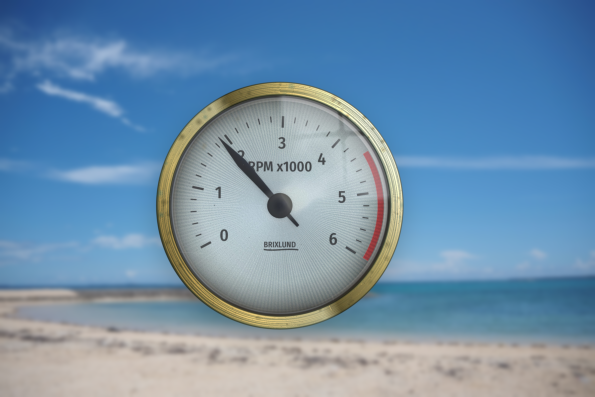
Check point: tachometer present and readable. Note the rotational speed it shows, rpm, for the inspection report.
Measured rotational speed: 1900 rpm
